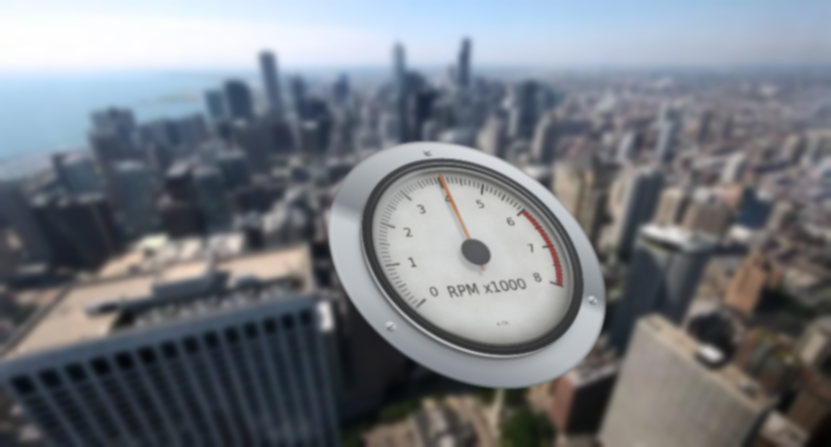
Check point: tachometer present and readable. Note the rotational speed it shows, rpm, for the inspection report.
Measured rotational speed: 4000 rpm
